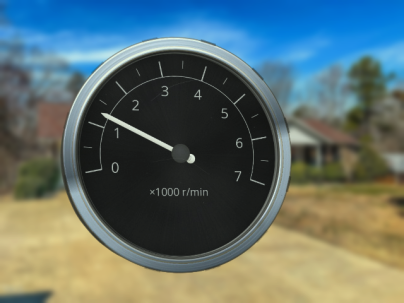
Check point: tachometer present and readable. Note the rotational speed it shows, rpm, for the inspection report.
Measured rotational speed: 1250 rpm
